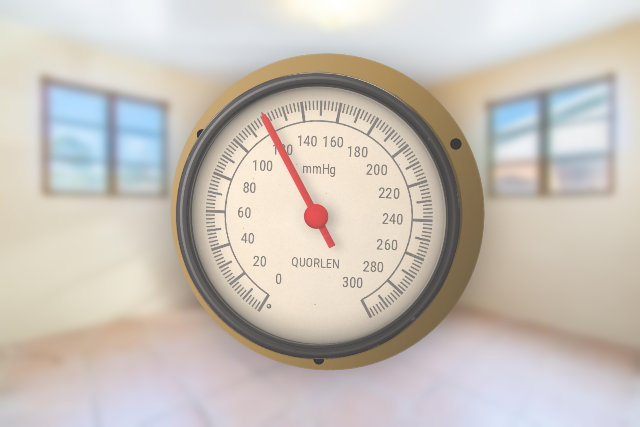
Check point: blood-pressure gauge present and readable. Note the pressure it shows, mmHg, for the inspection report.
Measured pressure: 120 mmHg
